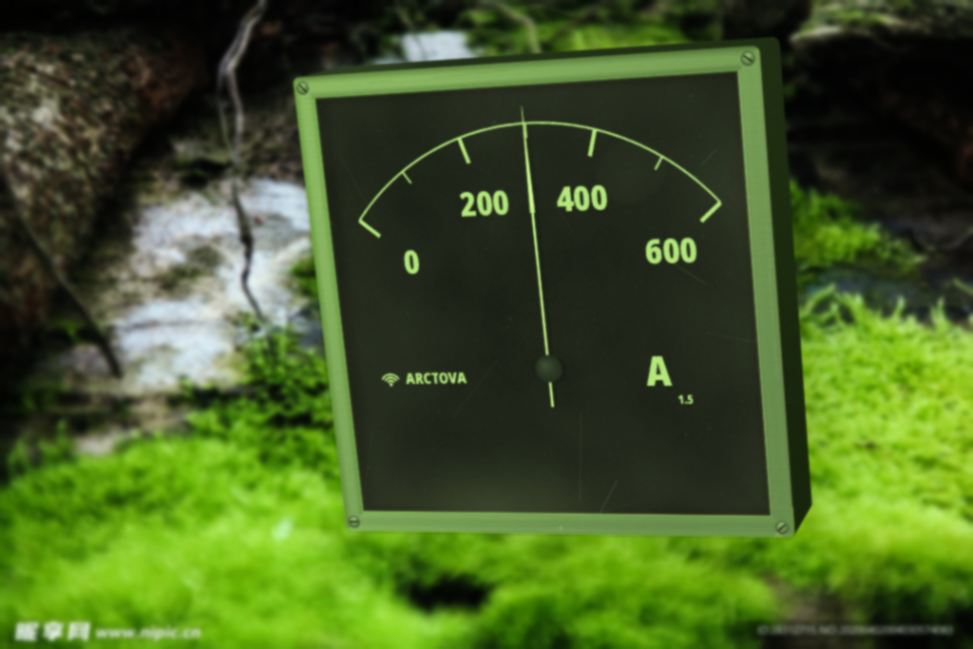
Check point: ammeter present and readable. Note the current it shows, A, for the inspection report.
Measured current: 300 A
